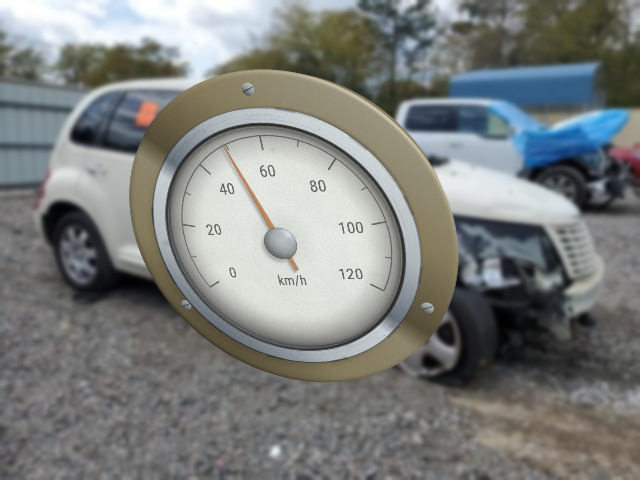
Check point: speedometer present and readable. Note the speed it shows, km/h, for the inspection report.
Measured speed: 50 km/h
